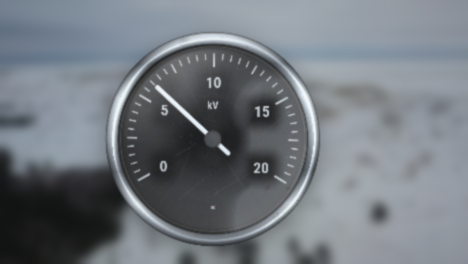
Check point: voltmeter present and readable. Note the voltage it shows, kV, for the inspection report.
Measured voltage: 6 kV
